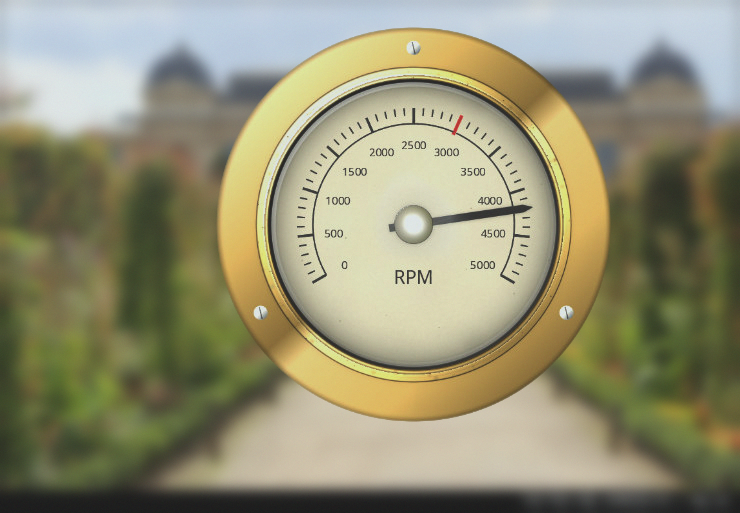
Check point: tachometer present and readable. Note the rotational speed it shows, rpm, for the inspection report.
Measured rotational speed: 4200 rpm
